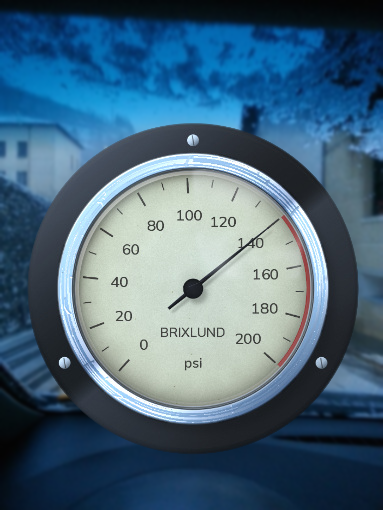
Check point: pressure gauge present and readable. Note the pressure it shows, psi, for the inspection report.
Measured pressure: 140 psi
